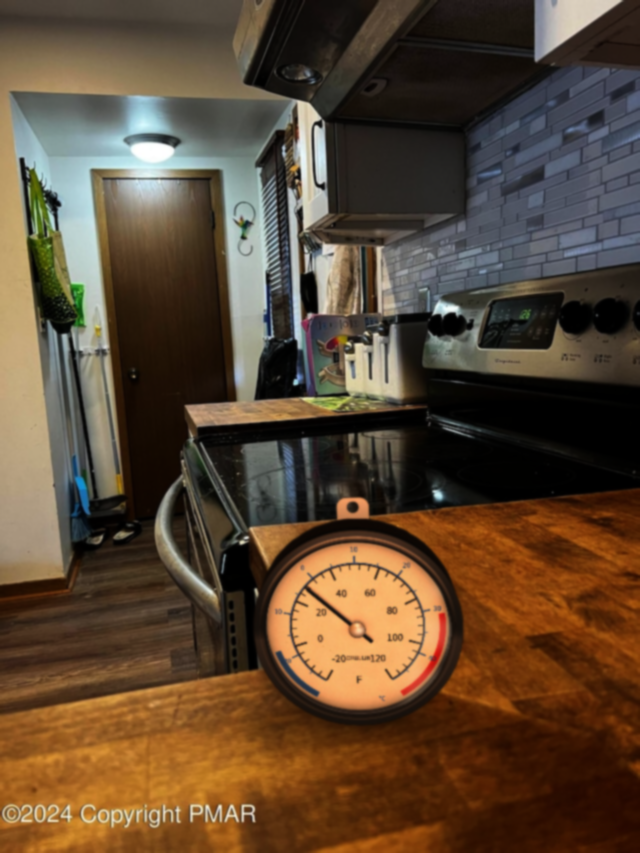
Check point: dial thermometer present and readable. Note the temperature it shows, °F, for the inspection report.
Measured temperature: 28 °F
